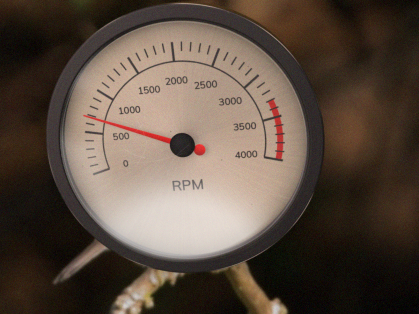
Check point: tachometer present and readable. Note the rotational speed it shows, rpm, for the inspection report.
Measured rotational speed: 700 rpm
